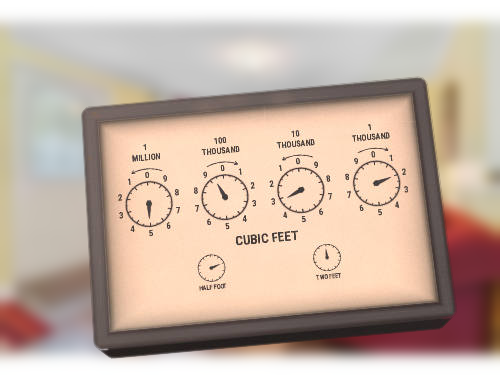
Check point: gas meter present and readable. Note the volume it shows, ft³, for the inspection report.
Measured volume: 493200 ft³
